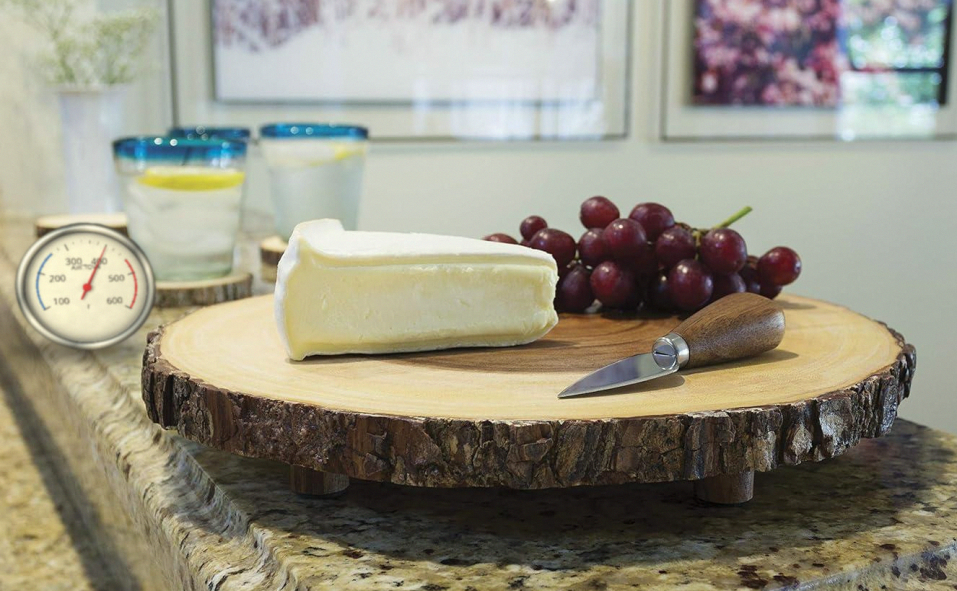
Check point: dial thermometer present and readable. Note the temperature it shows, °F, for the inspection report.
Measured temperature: 400 °F
